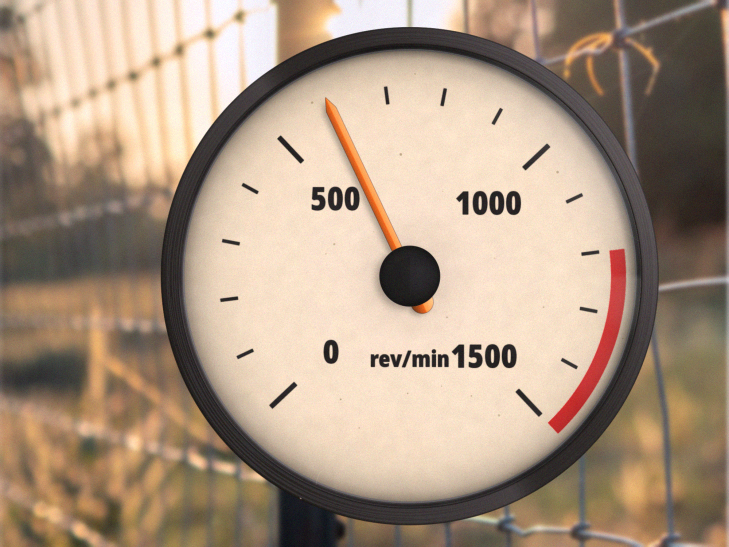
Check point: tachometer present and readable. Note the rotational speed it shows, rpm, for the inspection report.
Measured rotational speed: 600 rpm
